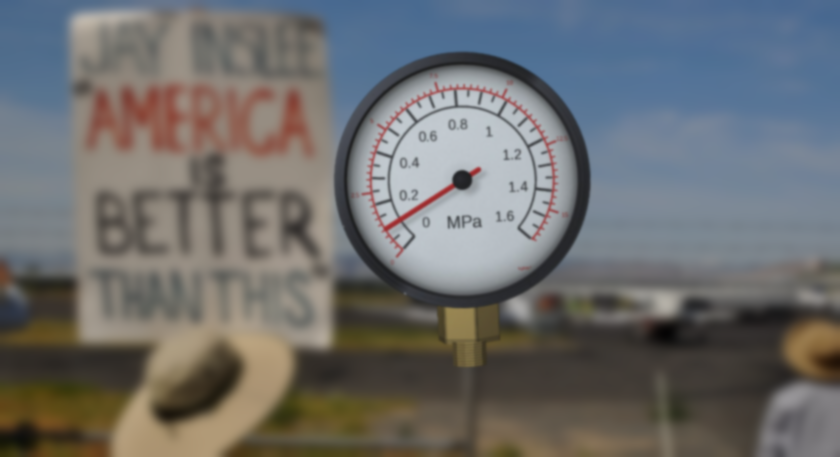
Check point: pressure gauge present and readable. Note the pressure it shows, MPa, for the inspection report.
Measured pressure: 0.1 MPa
